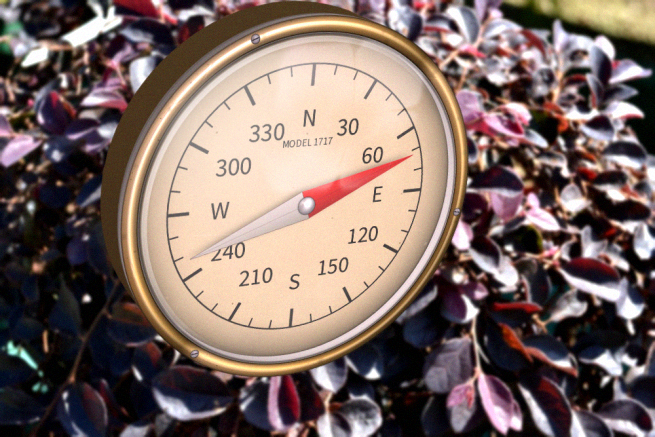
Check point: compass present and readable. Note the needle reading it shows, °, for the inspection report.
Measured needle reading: 70 °
